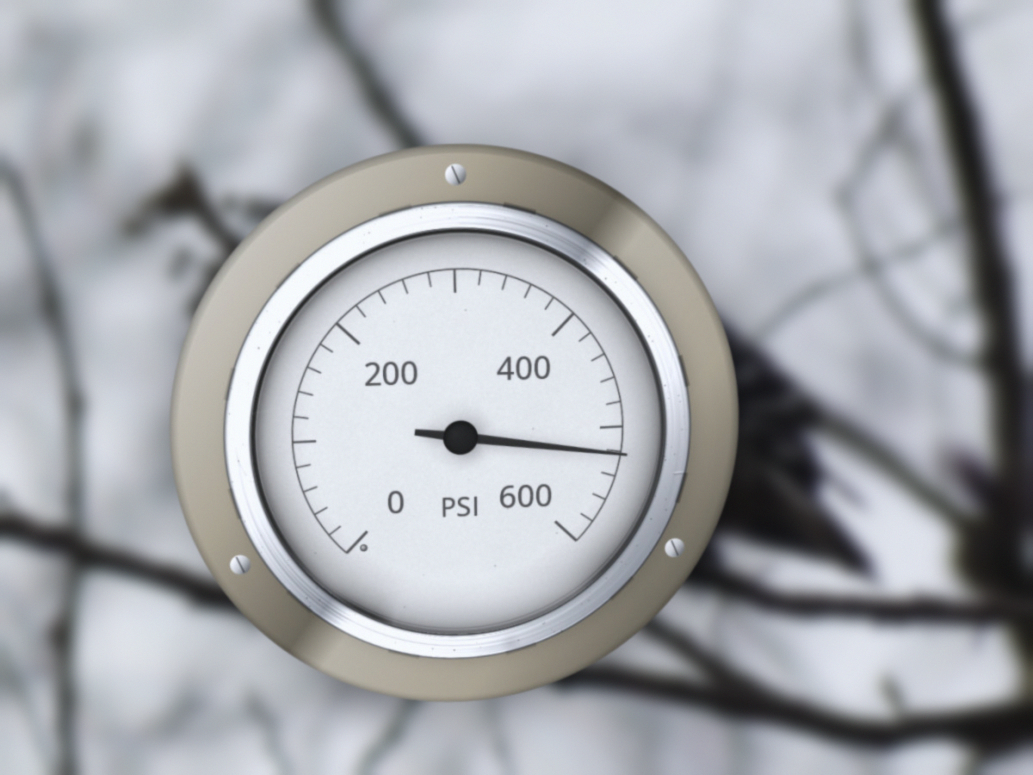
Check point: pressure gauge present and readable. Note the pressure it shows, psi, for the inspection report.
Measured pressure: 520 psi
